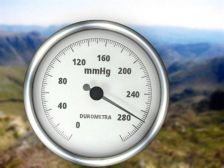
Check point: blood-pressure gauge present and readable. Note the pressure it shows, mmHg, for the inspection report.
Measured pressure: 270 mmHg
